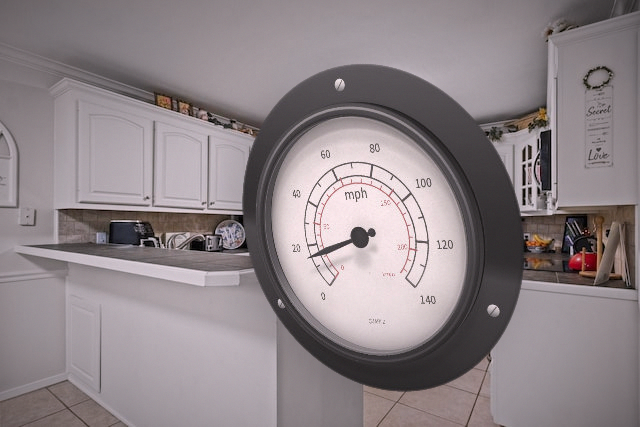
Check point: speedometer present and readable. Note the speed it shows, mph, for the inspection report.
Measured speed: 15 mph
